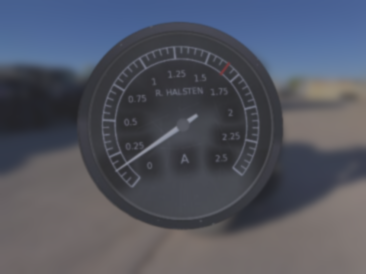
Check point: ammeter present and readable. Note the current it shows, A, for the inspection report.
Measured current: 0.15 A
